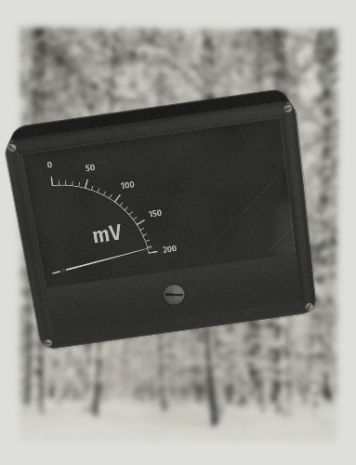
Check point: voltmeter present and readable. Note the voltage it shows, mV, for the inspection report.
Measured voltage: 190 mV
